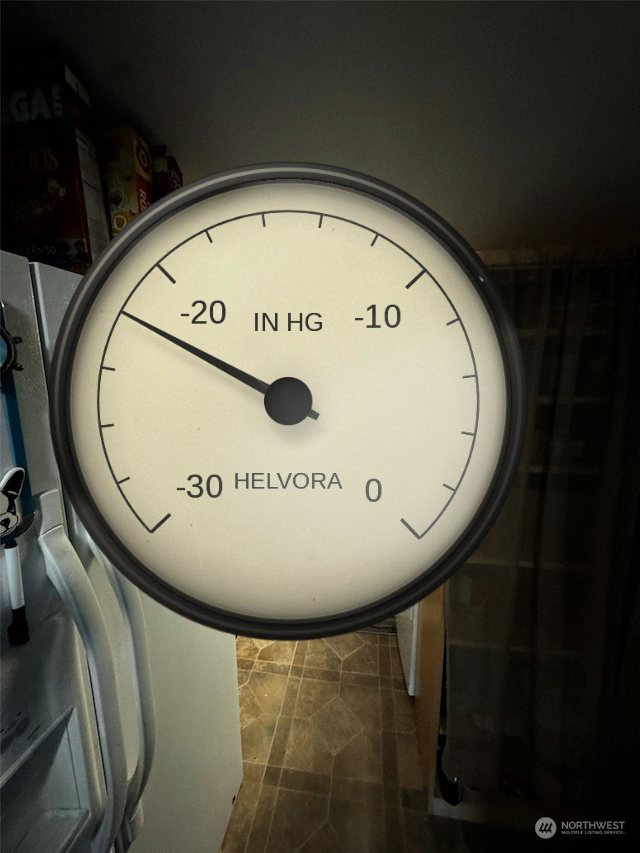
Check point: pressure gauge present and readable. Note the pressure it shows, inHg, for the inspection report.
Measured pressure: -22 inHg
